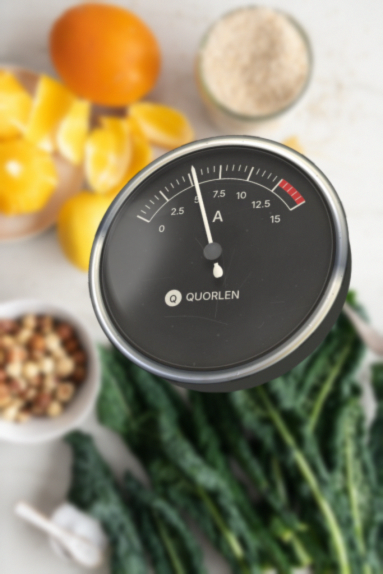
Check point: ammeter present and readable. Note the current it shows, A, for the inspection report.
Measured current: 5.5 A
